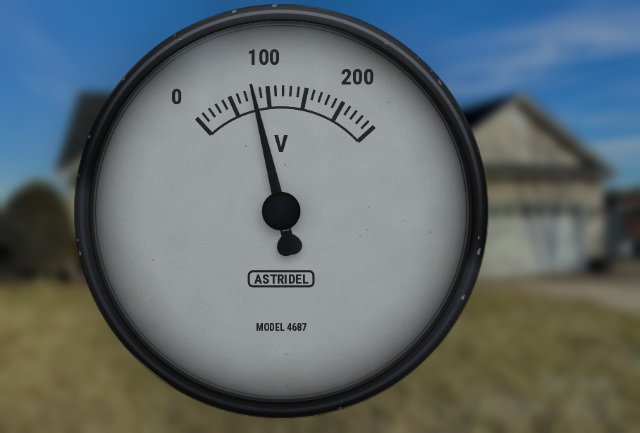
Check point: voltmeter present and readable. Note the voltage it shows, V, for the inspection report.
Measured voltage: 80 V
